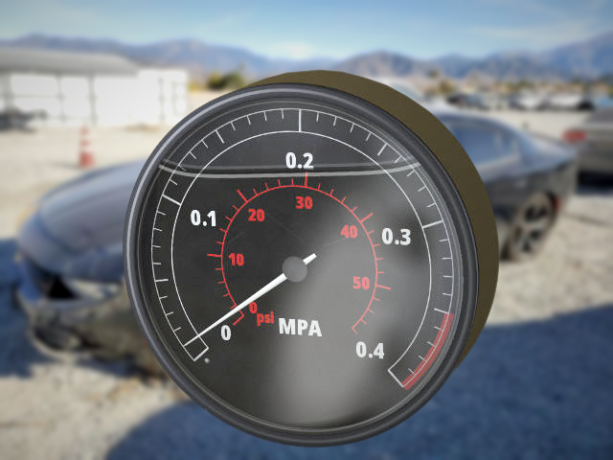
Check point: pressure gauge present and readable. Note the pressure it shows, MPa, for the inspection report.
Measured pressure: 0.01 MPa
